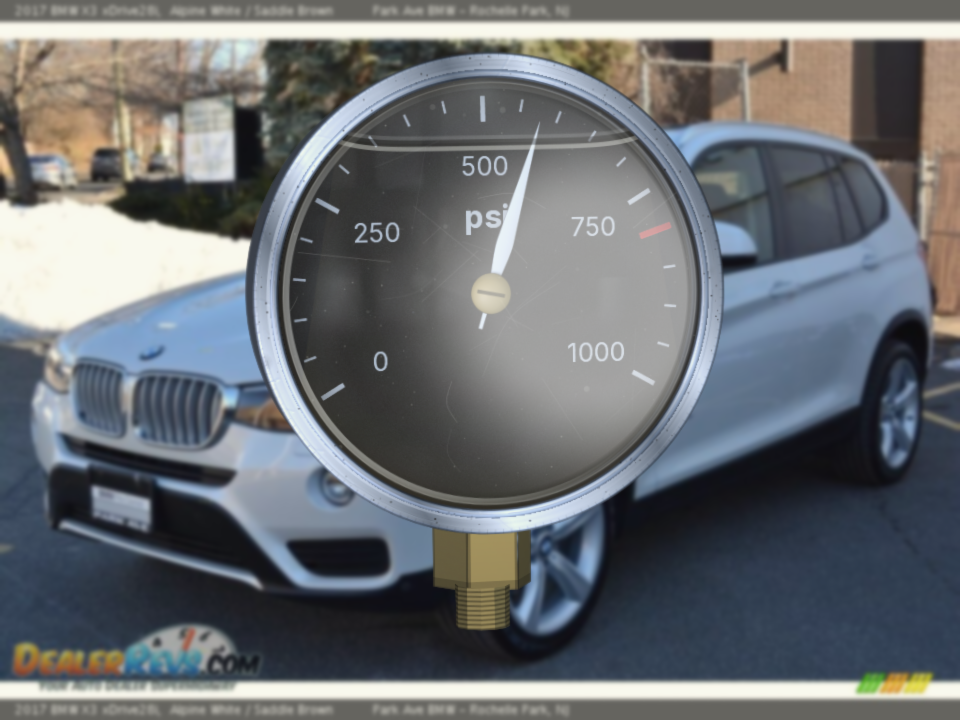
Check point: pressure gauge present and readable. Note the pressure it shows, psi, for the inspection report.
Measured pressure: 575 psi
